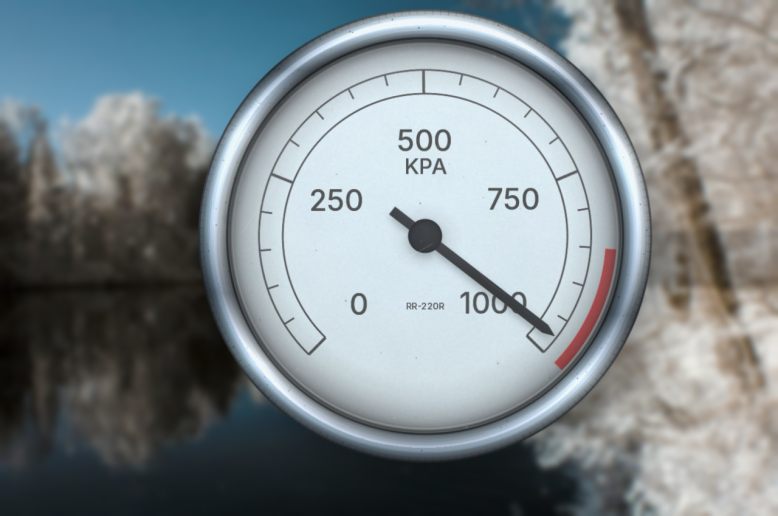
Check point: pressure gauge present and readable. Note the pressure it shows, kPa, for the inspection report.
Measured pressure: 975 kPa
